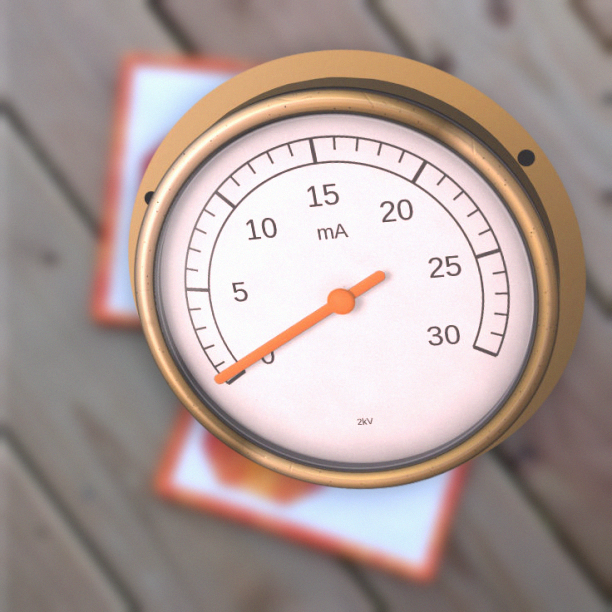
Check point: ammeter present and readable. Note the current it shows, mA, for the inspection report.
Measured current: 0.5 mA
